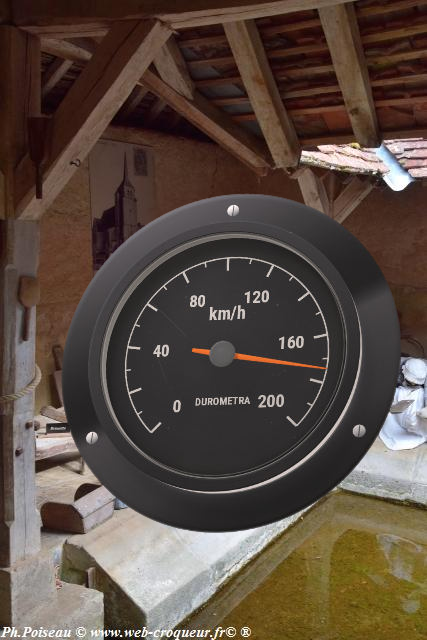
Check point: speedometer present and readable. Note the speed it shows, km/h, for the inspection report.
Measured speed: 175 km/h
